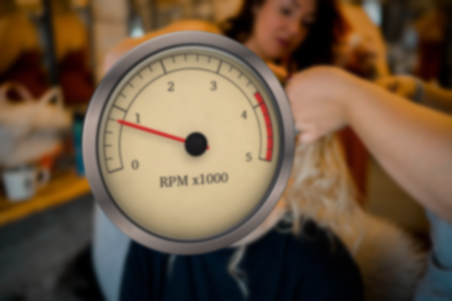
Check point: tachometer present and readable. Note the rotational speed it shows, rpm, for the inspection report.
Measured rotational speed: 800 rpm
